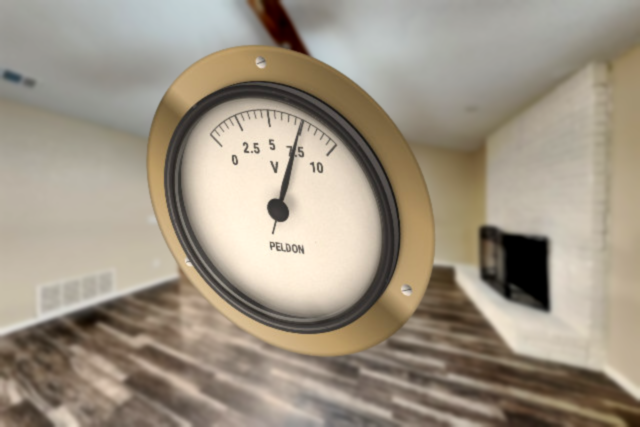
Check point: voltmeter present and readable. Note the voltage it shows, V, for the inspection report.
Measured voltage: 7.5 V
